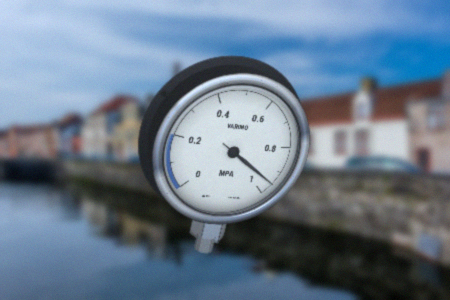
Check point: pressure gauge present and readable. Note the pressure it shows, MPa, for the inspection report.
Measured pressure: 0.95 MPa
